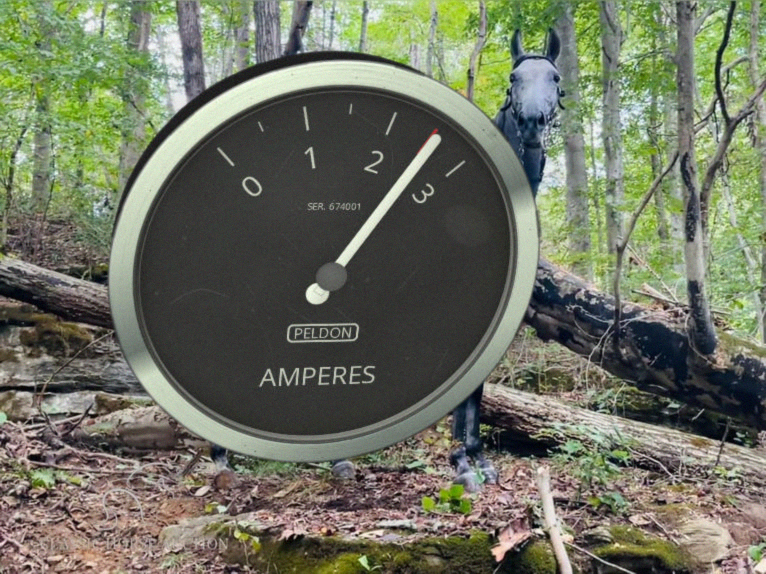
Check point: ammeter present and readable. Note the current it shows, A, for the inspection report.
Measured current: 2.5 A
